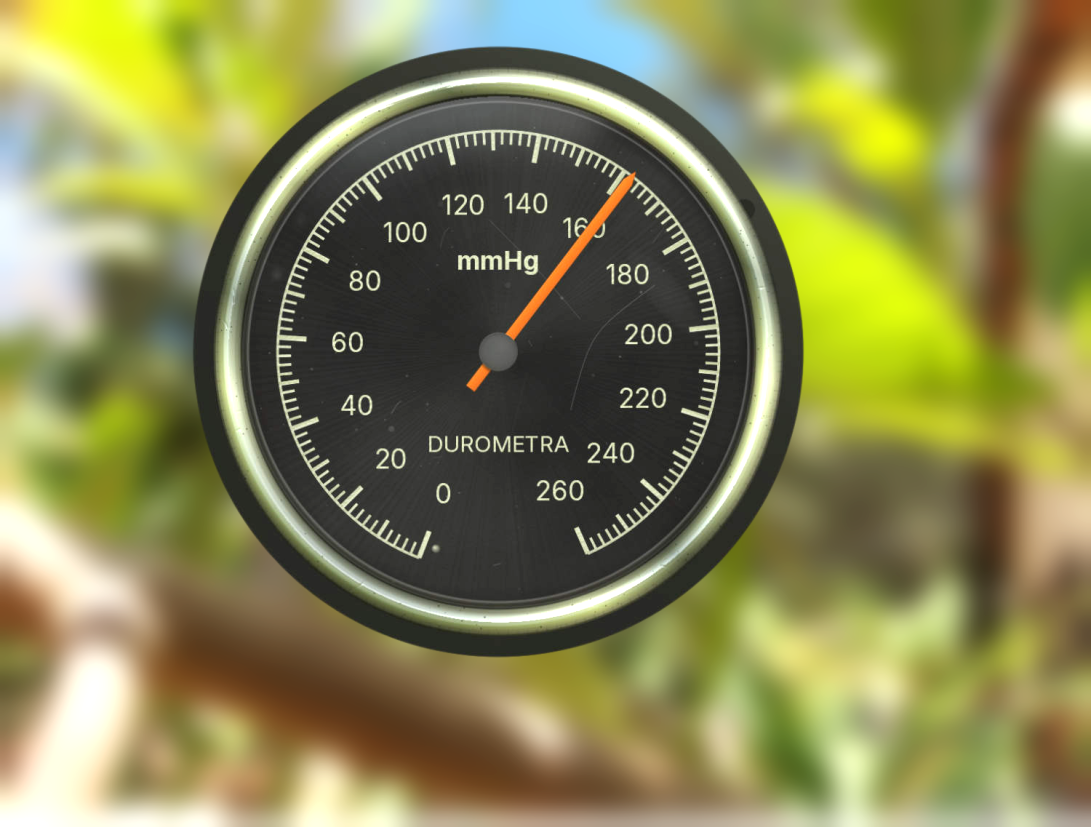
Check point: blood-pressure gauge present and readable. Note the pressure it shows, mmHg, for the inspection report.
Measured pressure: 162 mmHg
